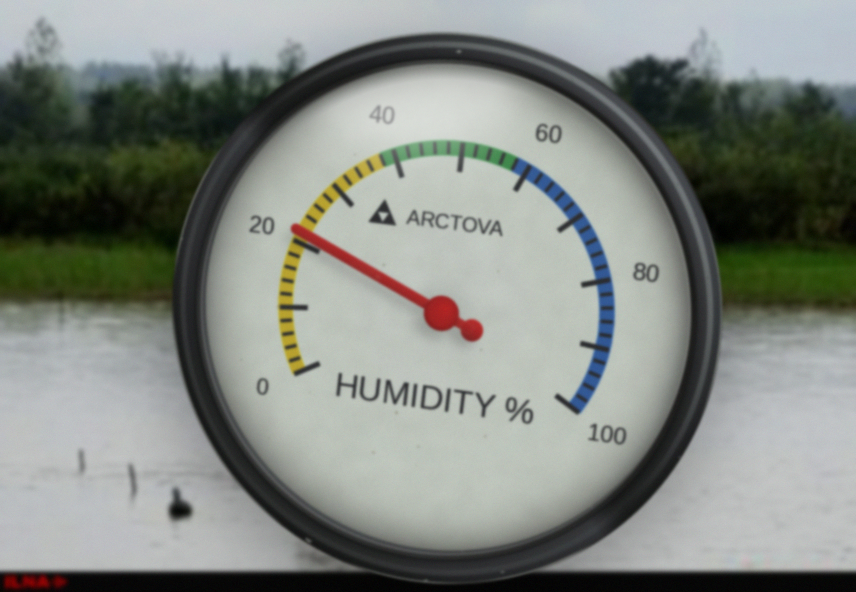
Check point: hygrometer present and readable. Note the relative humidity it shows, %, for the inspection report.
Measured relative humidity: 22 %
